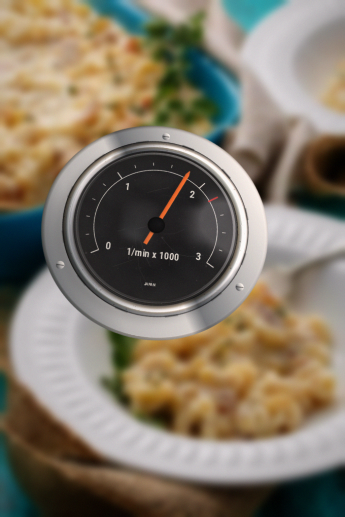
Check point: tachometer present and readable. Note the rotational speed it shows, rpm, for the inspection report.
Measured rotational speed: 1800 rpm
